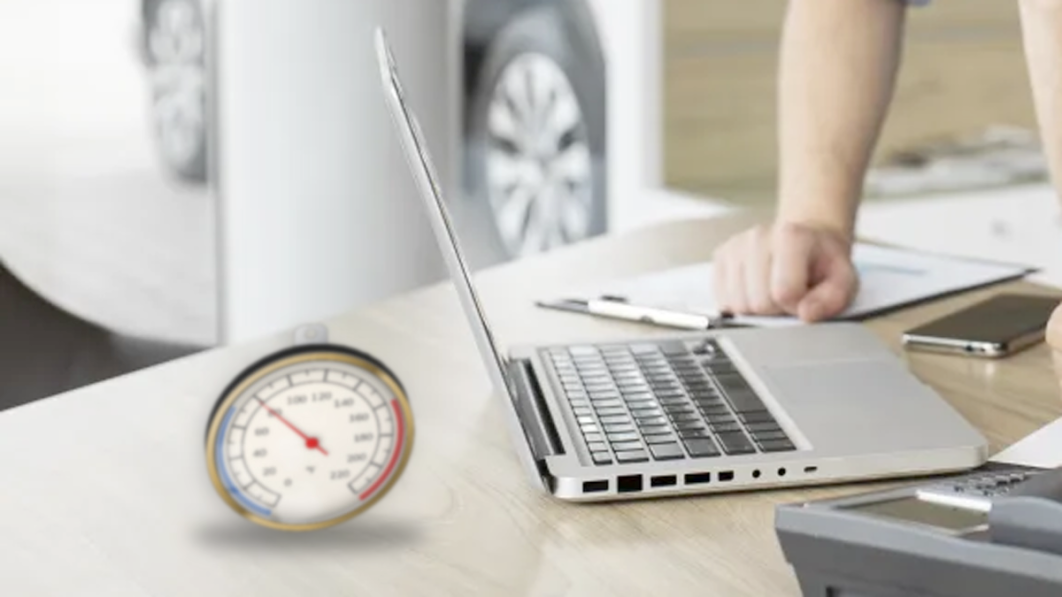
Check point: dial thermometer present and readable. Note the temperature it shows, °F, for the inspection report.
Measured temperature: 80 °F
